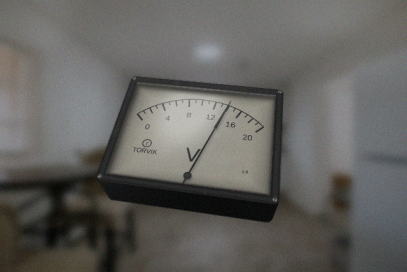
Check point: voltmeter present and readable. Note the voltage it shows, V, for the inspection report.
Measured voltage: 14 V
